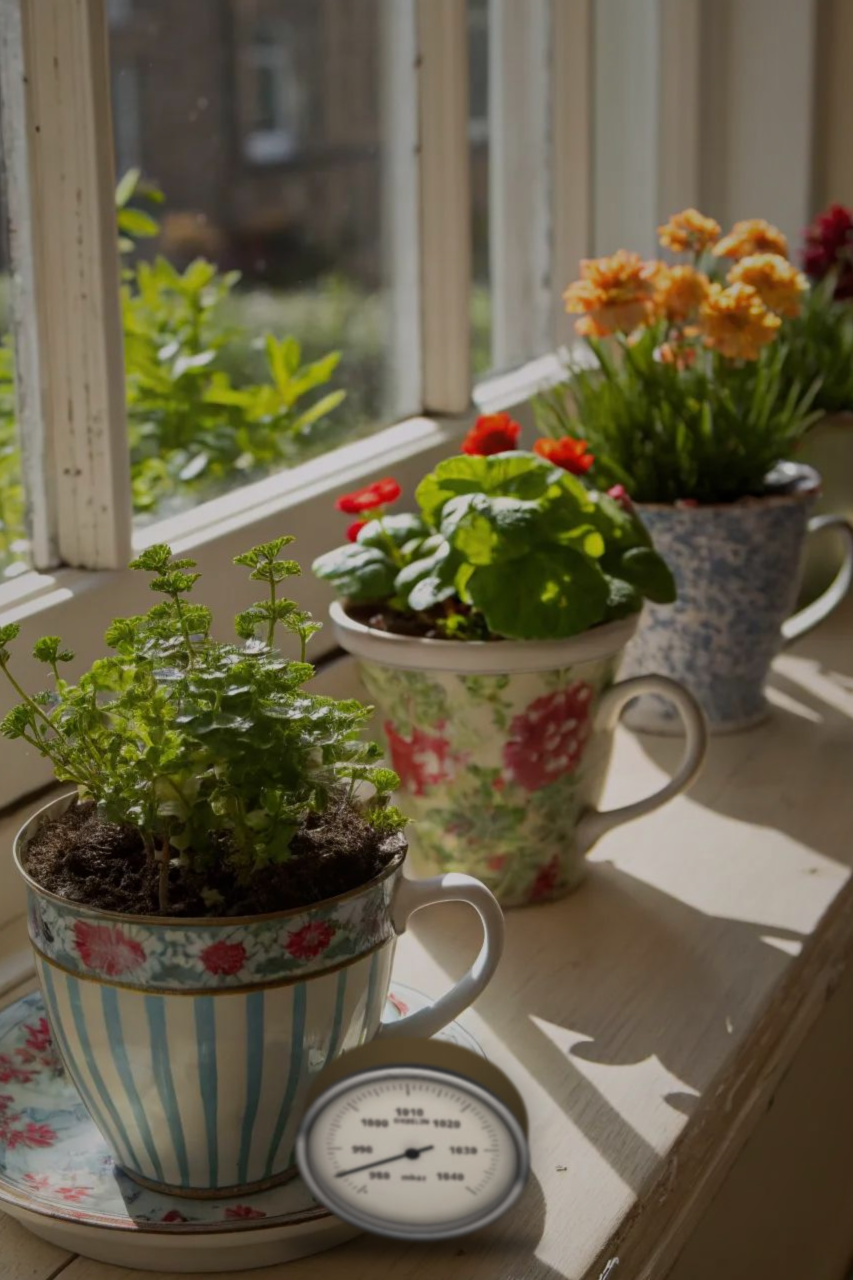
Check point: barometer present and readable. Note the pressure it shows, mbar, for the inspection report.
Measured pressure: 985 mbar
